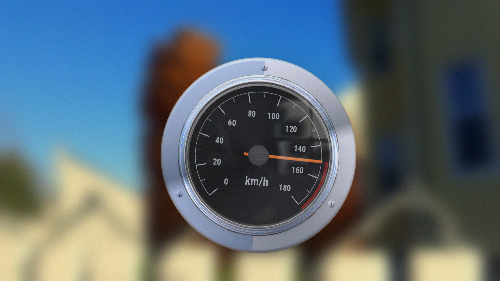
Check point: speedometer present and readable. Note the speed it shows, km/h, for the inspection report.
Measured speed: 150 km/h
